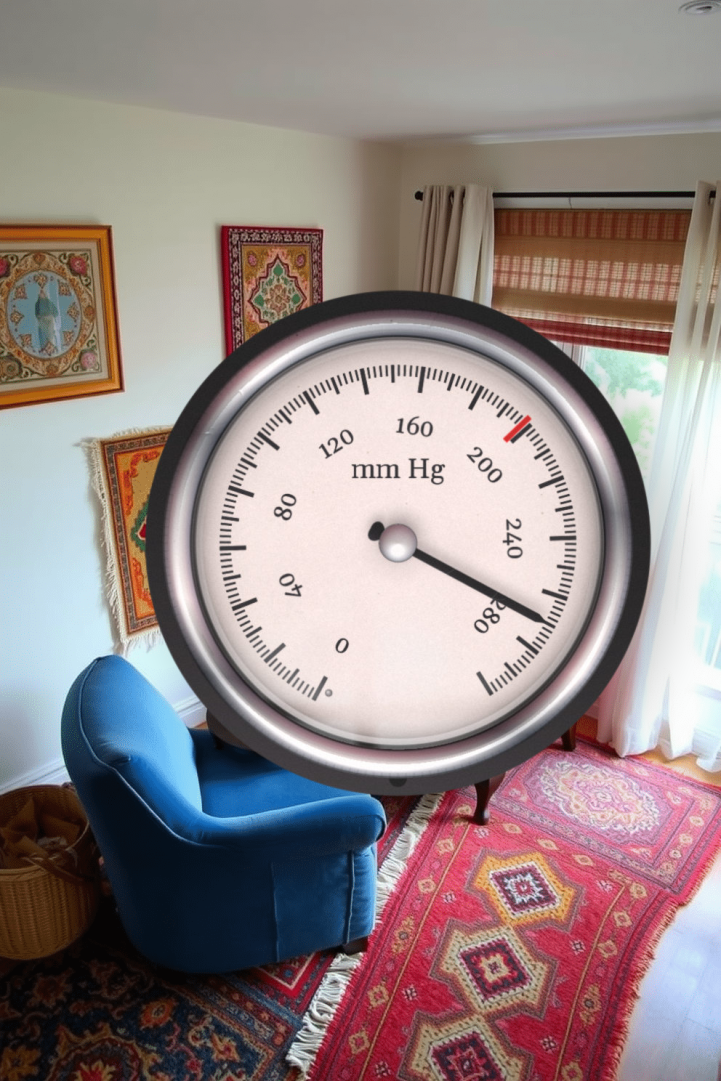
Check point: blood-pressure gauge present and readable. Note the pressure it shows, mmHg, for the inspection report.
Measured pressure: 270 mmHg
